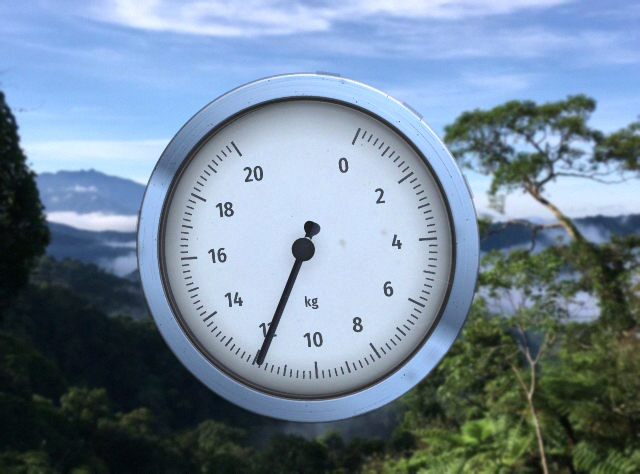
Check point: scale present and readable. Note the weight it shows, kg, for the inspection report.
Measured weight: 11.8 kg
